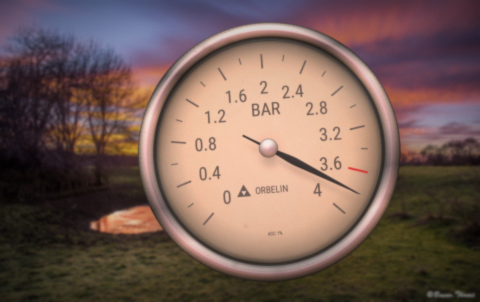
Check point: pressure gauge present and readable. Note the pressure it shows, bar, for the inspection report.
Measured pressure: 3.8 bar
